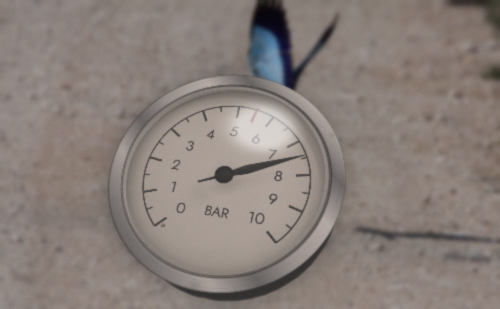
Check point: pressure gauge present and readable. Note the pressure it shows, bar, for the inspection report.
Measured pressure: 7.5 bar
